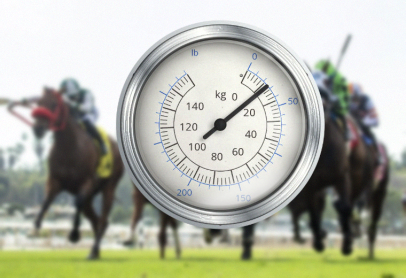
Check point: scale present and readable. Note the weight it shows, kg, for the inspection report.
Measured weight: 12 kg
